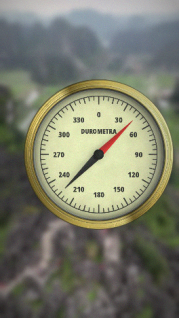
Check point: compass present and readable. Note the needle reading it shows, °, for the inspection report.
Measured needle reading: 45 °
